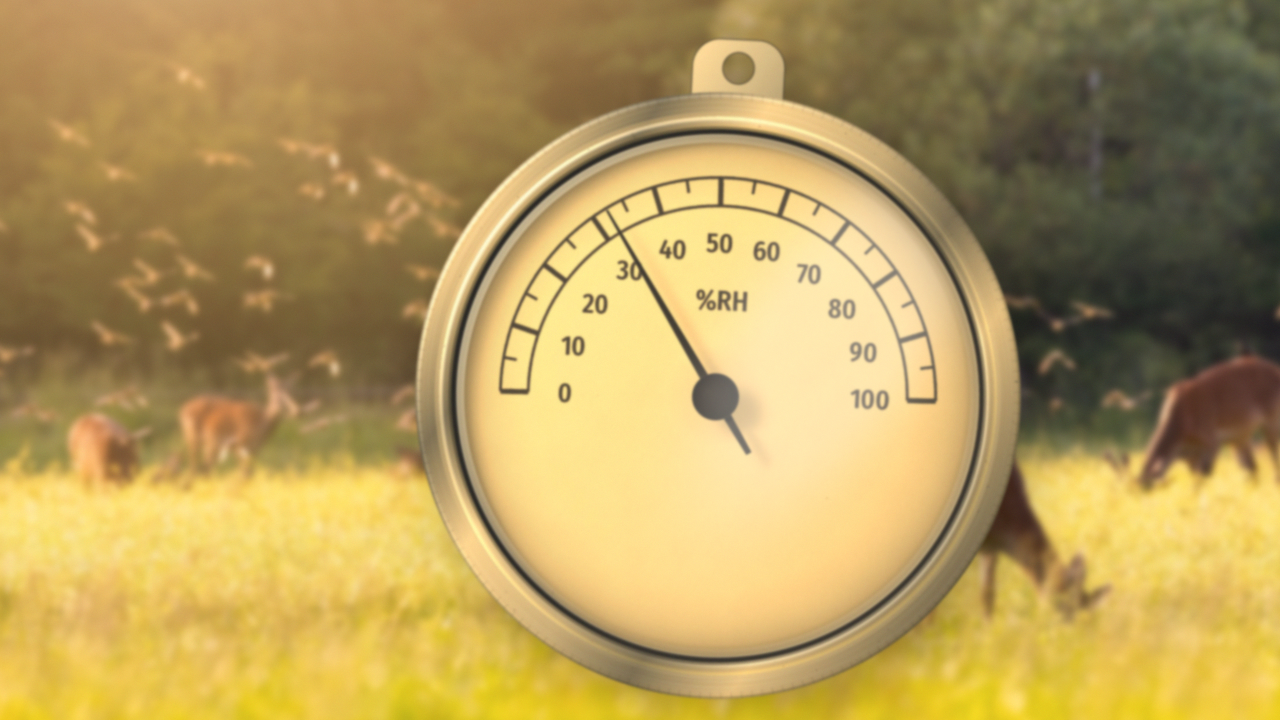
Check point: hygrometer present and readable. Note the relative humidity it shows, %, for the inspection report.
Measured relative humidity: 32.5 %
